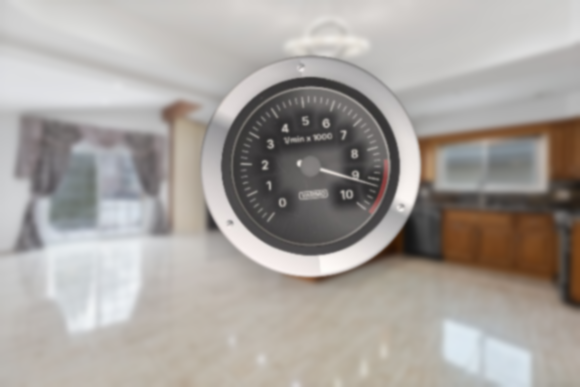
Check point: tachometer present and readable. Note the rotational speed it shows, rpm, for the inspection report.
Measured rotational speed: 9200 rpm
